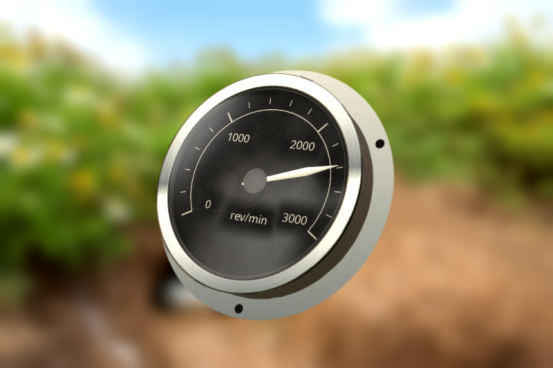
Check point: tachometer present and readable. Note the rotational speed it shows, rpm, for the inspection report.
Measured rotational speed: 2400 rpm
